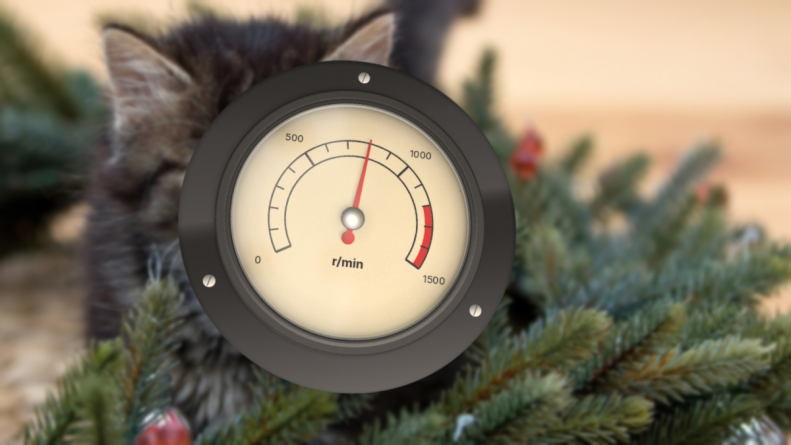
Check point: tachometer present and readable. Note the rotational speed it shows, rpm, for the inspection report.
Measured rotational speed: 800 rpm
